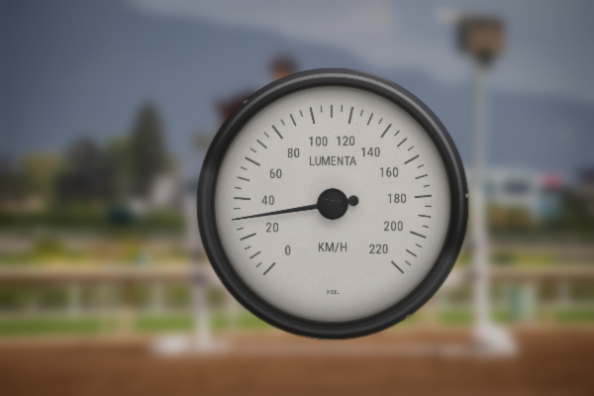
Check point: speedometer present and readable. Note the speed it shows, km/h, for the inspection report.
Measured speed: 30 km/h
